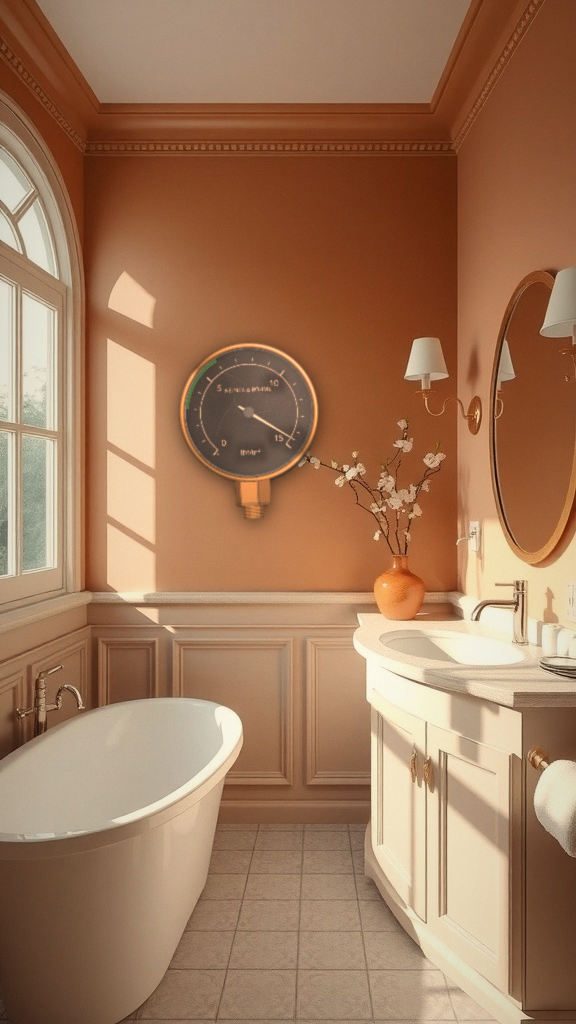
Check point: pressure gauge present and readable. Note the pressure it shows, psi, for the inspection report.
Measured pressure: 14.5 psi
